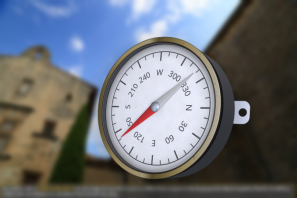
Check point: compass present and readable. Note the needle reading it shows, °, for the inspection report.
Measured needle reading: 140 °
